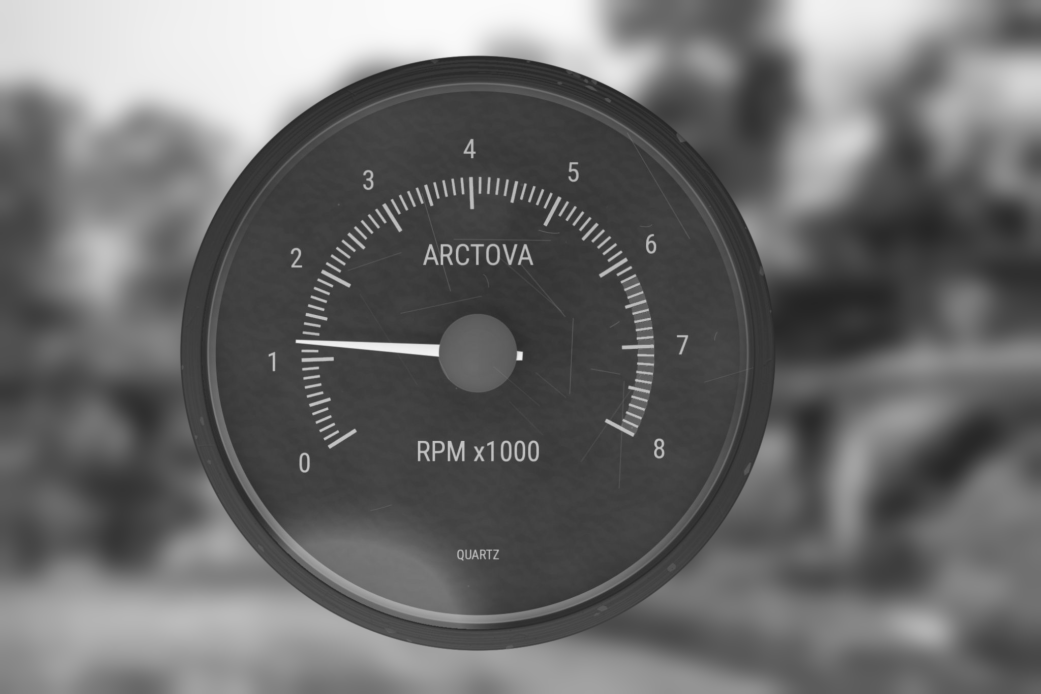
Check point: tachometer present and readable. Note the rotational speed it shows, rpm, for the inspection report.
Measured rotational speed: 1200 rpm
